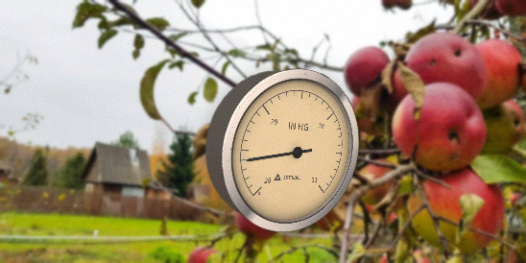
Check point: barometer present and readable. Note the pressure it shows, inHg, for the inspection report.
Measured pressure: 28.4 inHg
